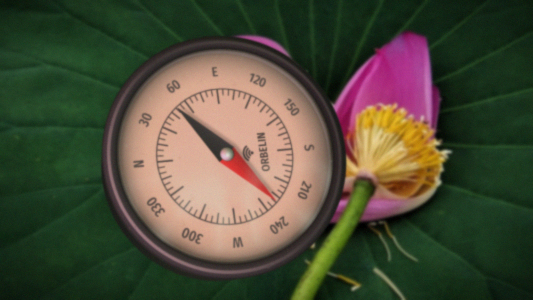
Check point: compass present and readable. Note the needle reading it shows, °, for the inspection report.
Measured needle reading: 230 °
